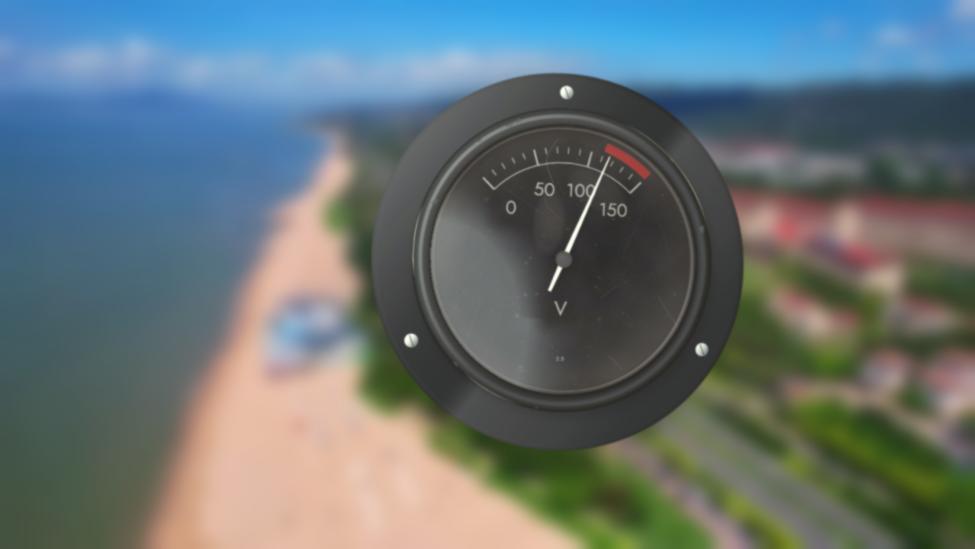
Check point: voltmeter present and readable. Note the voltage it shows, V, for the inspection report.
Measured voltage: 115 V
